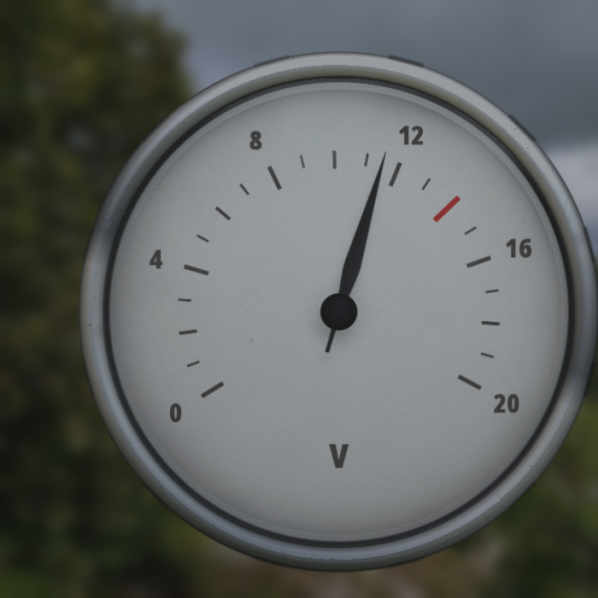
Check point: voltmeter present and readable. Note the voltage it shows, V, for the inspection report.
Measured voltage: 11.5 V
